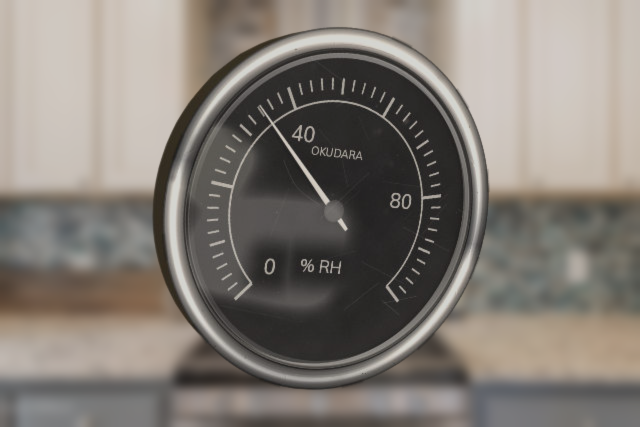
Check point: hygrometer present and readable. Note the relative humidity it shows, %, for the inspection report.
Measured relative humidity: 34 %
